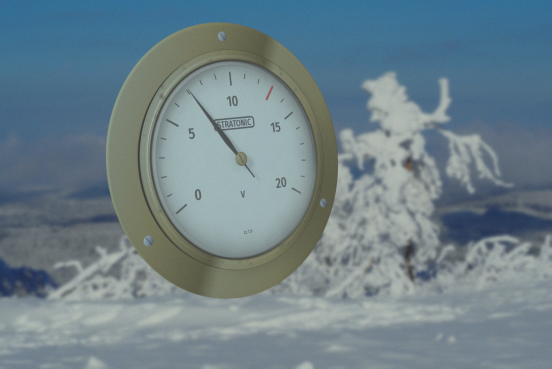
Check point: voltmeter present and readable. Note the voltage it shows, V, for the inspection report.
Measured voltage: 7 V
